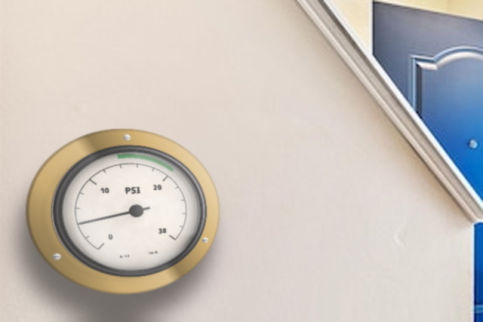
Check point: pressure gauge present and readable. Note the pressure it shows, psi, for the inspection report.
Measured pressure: 4 psi
